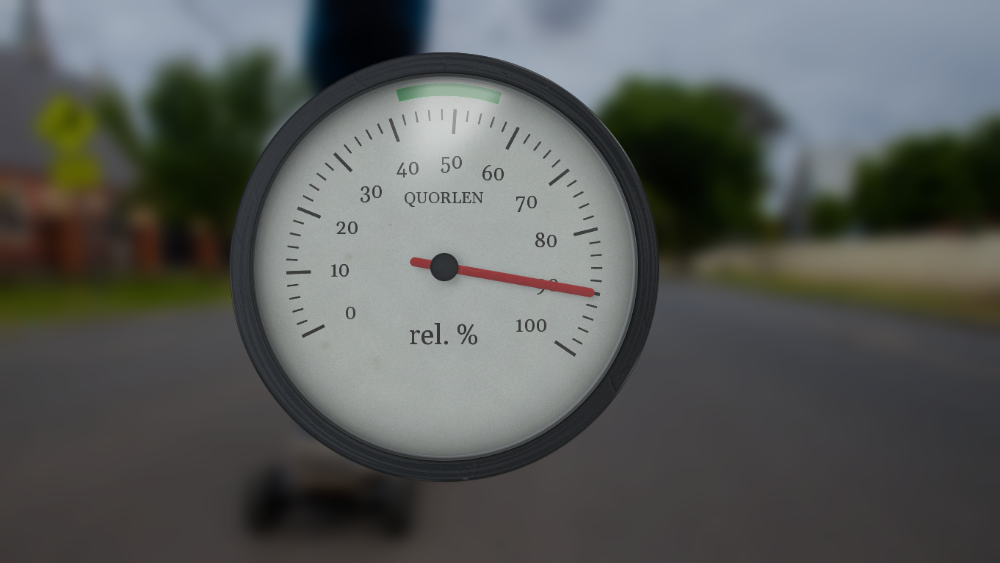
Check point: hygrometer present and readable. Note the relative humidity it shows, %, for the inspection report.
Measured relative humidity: 90 %
